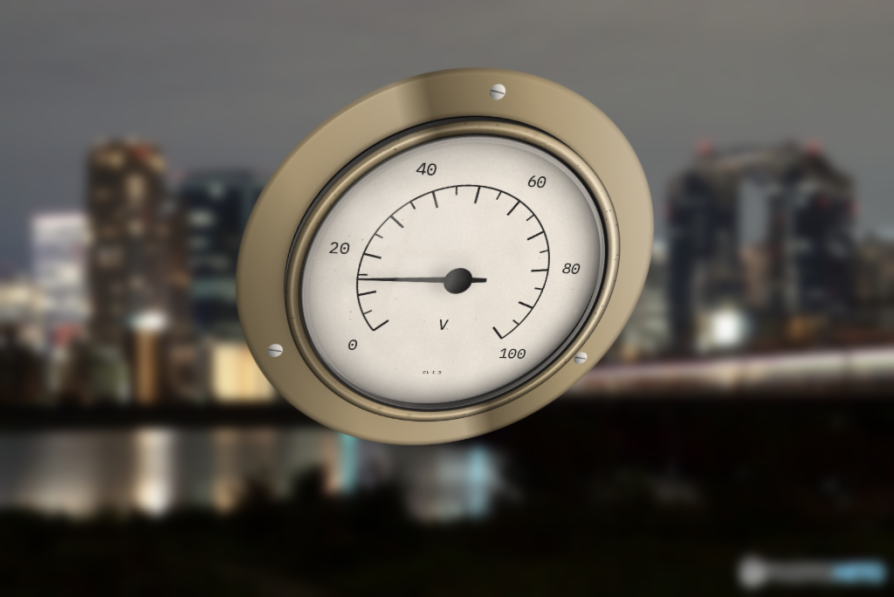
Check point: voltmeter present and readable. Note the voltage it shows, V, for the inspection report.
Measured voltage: 15 V
